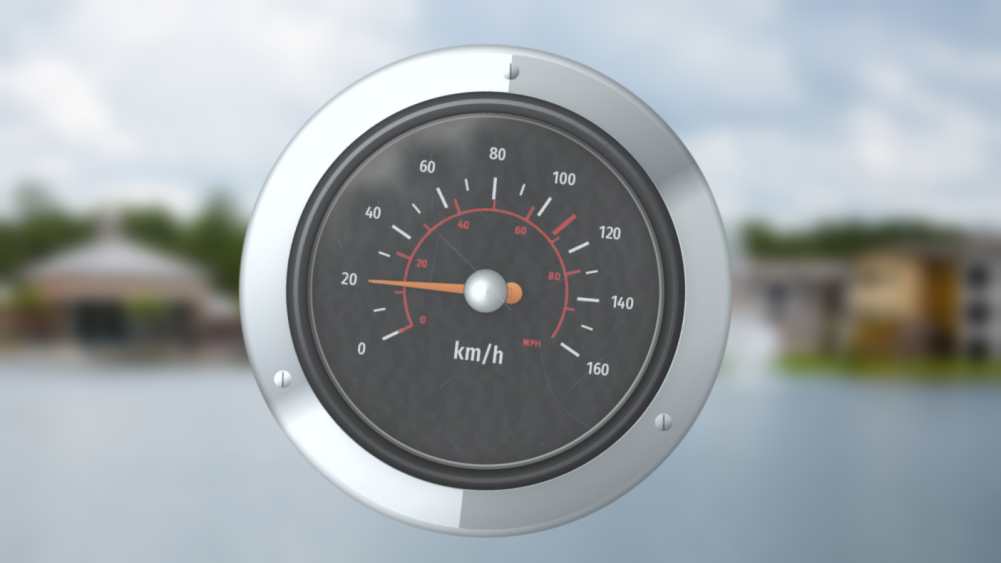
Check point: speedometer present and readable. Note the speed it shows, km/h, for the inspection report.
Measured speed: 20 km/h
